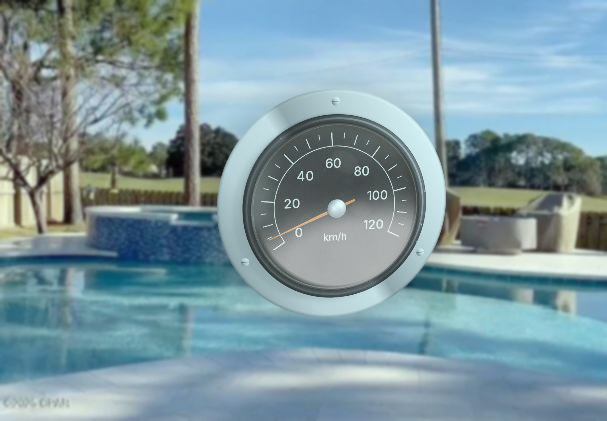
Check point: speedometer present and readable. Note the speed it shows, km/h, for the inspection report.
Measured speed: 5 km/h
